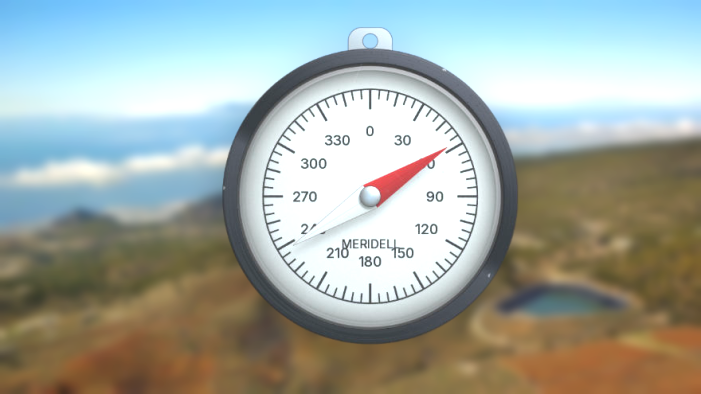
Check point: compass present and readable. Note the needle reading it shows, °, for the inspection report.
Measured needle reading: 57.5 °
